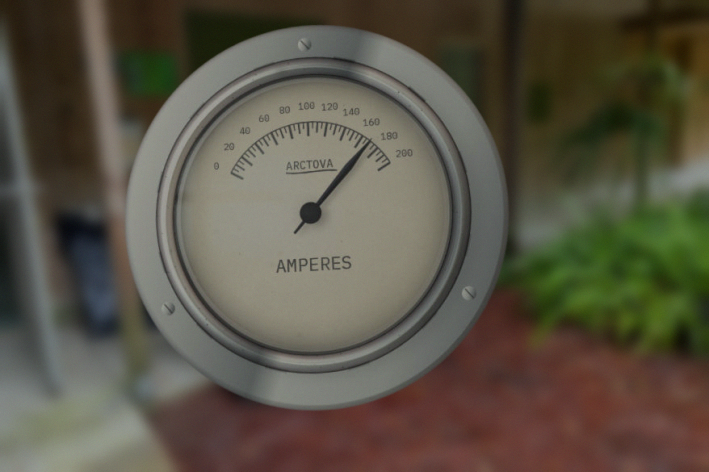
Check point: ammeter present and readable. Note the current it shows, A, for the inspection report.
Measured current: 170 A
